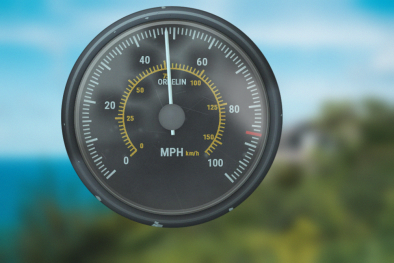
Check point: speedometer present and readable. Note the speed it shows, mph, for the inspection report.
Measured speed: 48 mph
